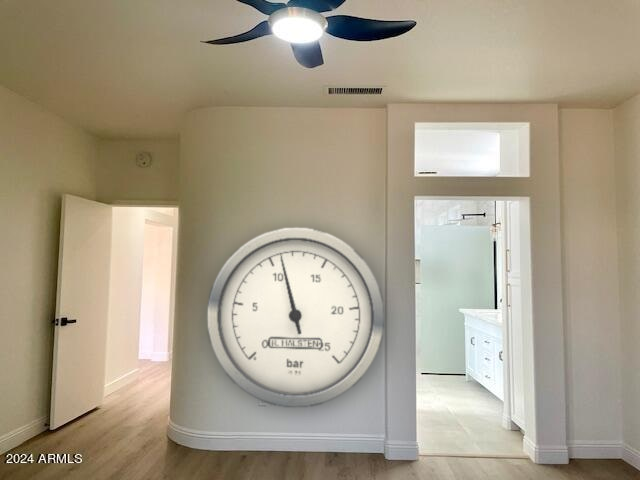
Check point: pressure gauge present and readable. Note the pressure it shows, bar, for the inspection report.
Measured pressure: 11 bar
